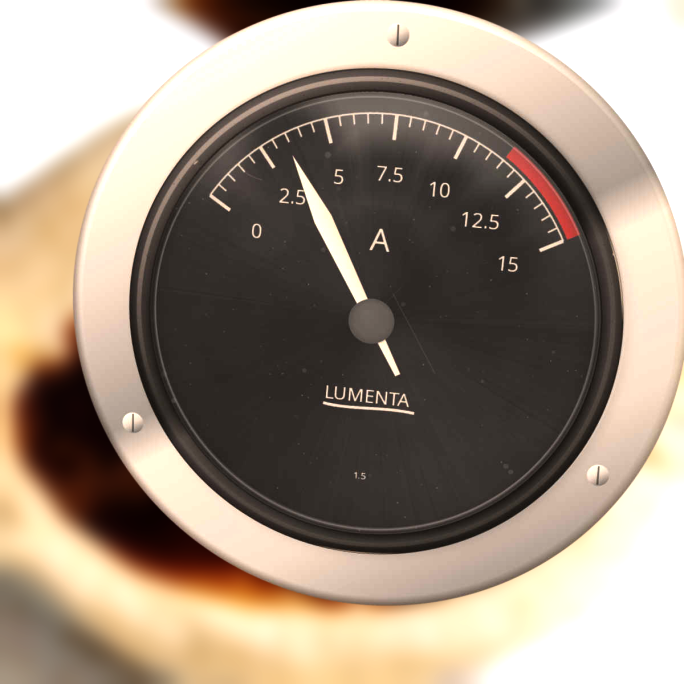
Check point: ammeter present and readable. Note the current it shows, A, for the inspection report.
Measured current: 3.5 A
